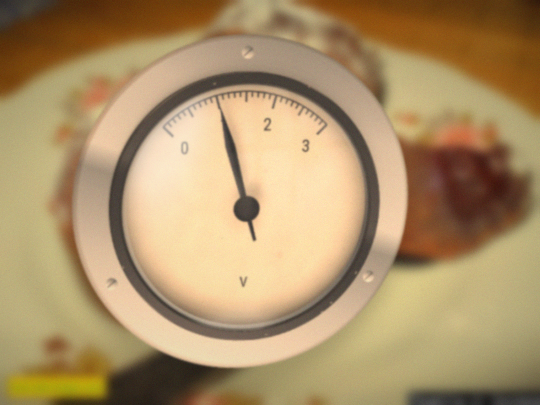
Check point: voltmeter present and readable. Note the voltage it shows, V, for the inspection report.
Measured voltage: 1 V
